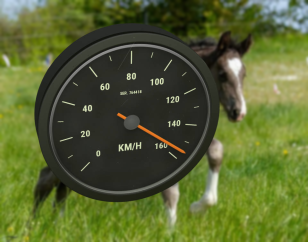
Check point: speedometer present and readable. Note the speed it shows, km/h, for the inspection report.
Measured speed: 155 km/h
